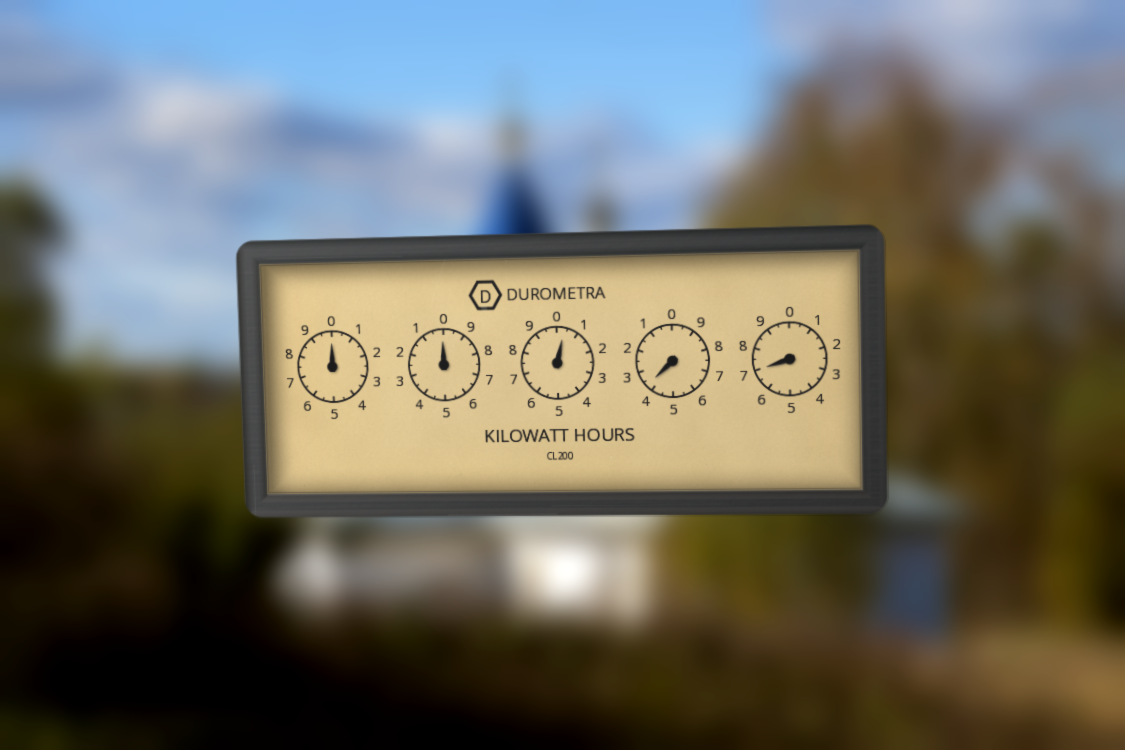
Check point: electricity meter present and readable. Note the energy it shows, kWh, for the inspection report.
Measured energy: 37 kWh
